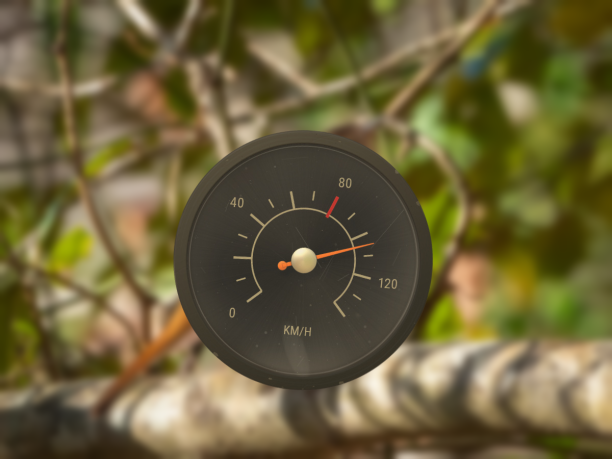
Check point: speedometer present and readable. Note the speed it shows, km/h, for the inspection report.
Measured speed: 105 km/h
